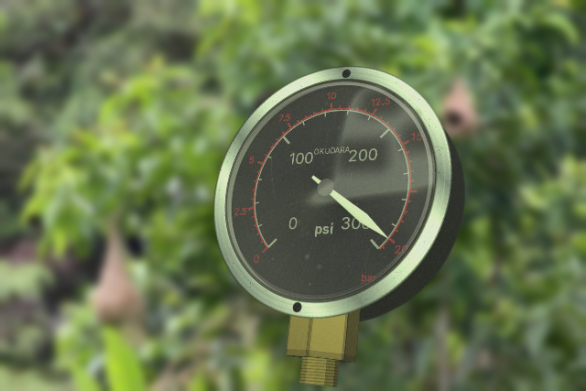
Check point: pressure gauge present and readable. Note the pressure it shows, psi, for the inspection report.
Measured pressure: 290 psi
